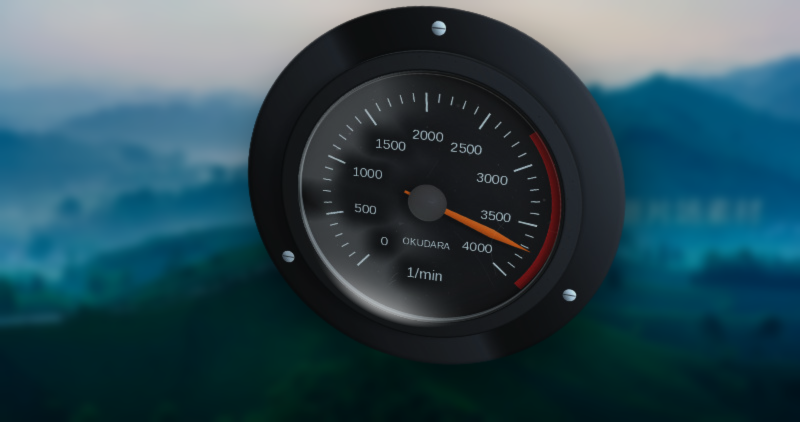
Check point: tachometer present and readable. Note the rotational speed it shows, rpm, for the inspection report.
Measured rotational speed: 3700 rpm
